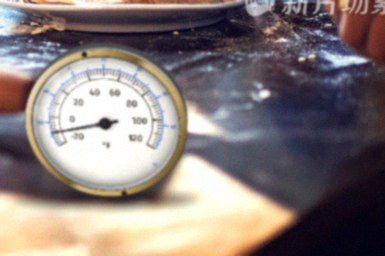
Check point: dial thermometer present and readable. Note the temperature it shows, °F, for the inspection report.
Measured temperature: -10 °F
